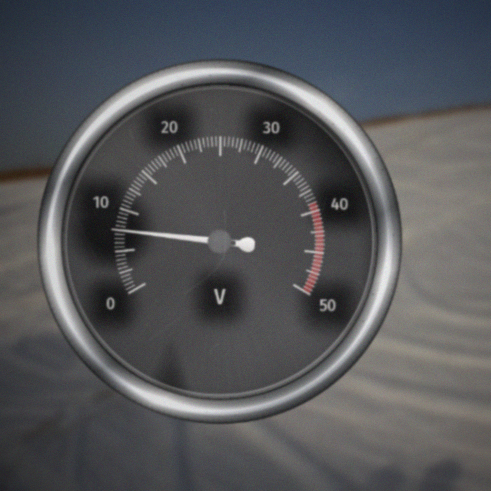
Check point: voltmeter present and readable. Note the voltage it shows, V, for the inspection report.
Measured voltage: 7.5 V
